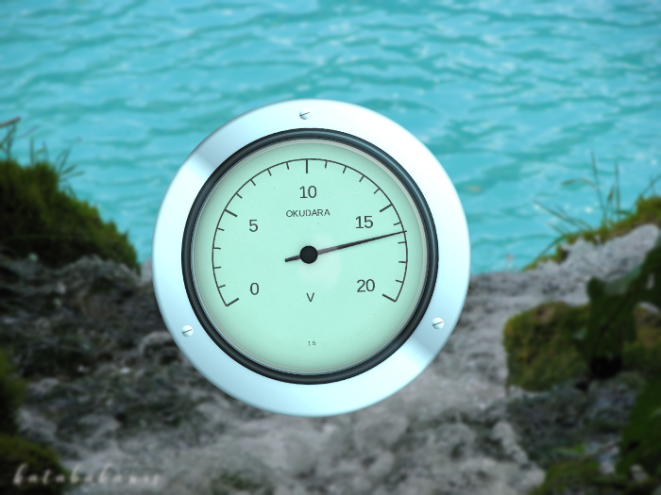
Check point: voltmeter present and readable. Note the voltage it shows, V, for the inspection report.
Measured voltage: 16.5 V
